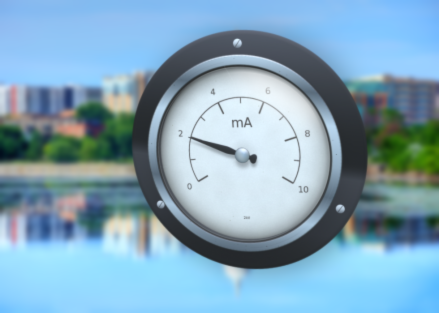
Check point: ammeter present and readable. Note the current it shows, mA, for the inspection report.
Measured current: 2 mA
